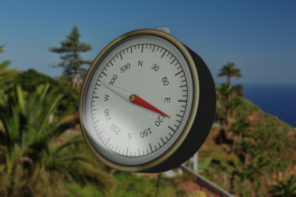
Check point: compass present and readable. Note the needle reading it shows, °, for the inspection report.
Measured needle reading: 110 °
